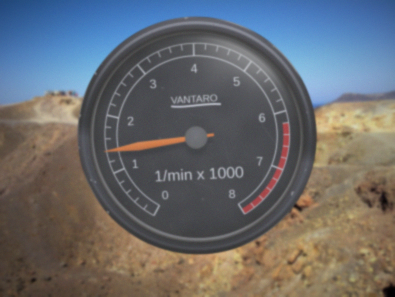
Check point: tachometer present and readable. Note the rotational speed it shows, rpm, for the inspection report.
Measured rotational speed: 1400 rpm
